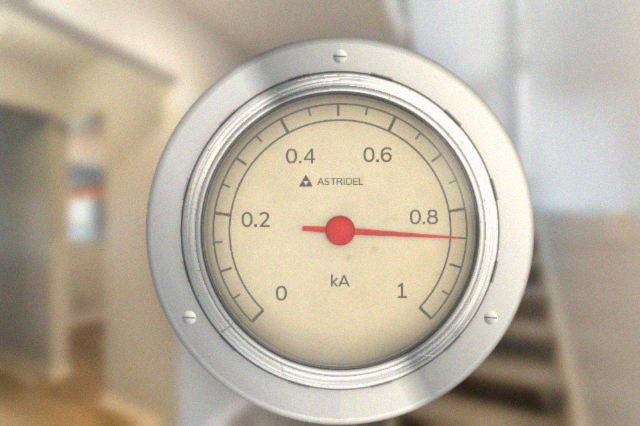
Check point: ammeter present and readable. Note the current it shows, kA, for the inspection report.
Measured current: 0.85 kA
